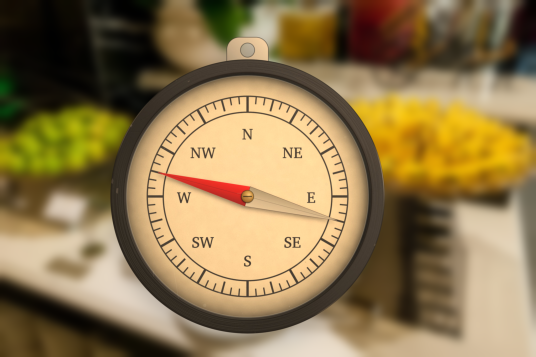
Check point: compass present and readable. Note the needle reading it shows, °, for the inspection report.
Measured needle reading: 285 °
